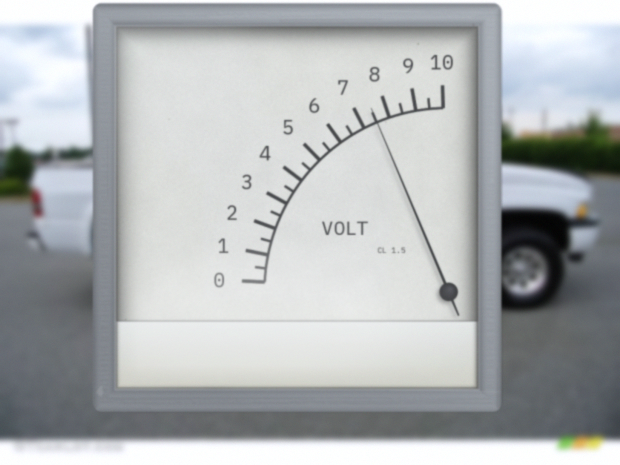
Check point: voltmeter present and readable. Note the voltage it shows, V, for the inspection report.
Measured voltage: 7.5 V
